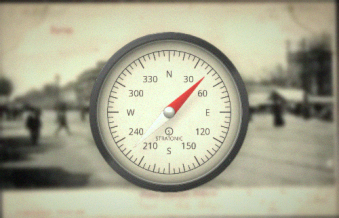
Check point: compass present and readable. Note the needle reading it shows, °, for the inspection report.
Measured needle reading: 45 °
